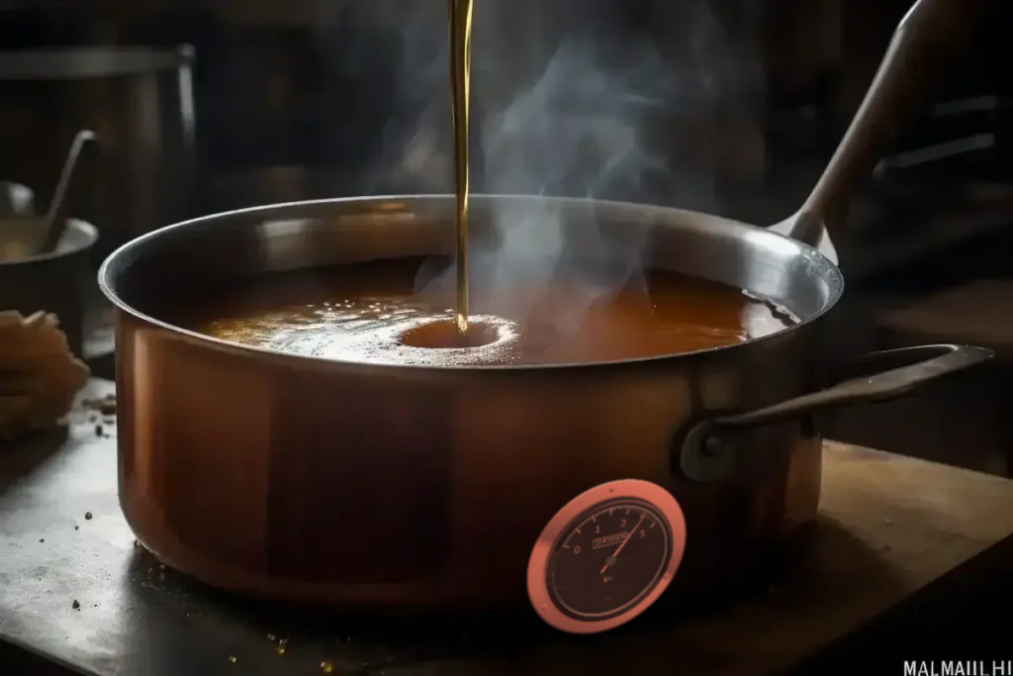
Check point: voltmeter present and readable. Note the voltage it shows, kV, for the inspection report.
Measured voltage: 2.5 kV
